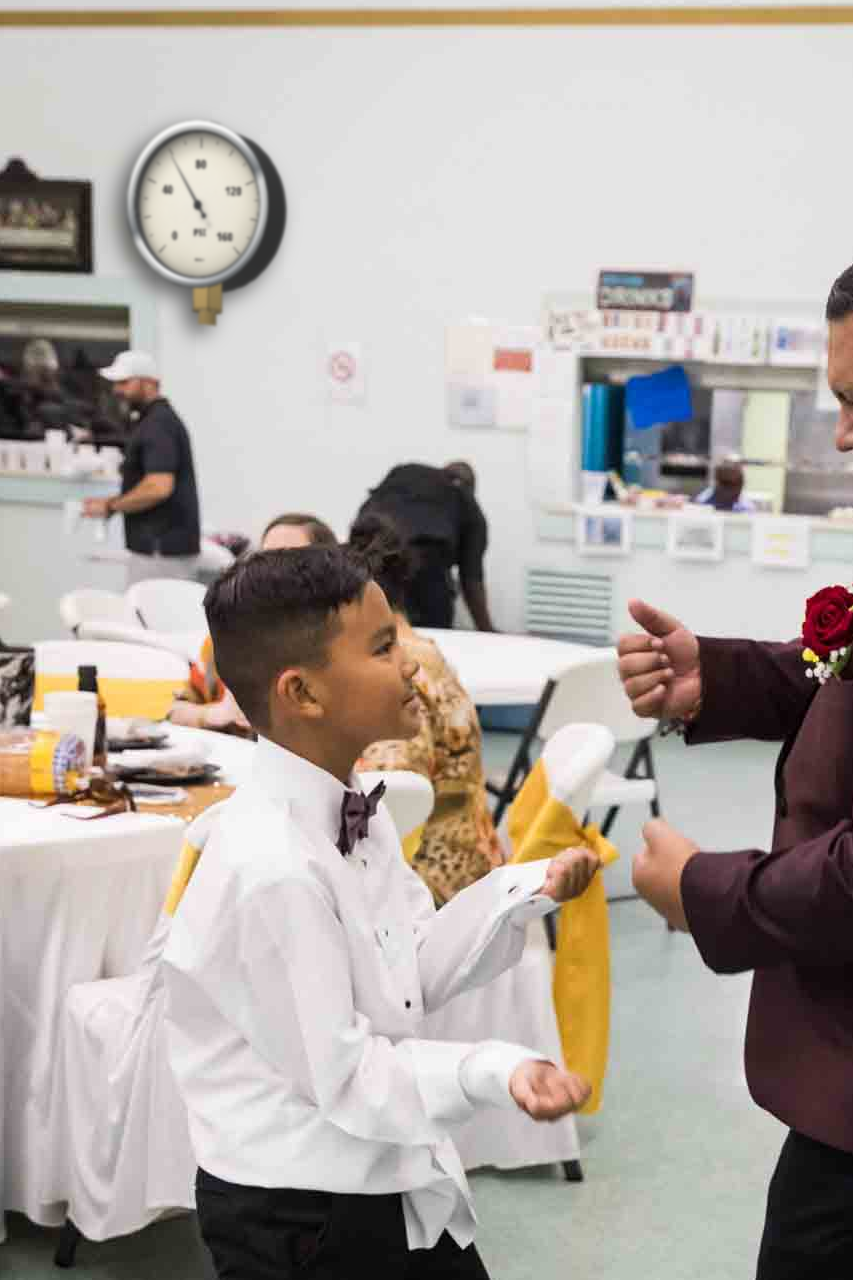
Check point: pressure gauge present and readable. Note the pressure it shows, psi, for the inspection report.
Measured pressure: 60 psi
